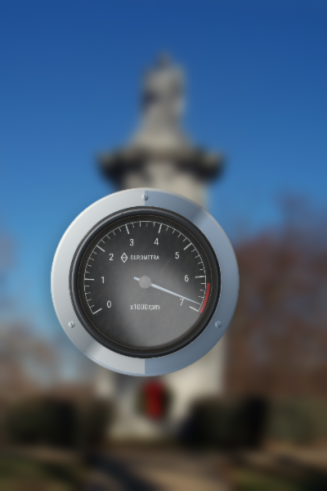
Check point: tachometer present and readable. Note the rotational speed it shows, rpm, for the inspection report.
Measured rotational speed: 6800 rpm
